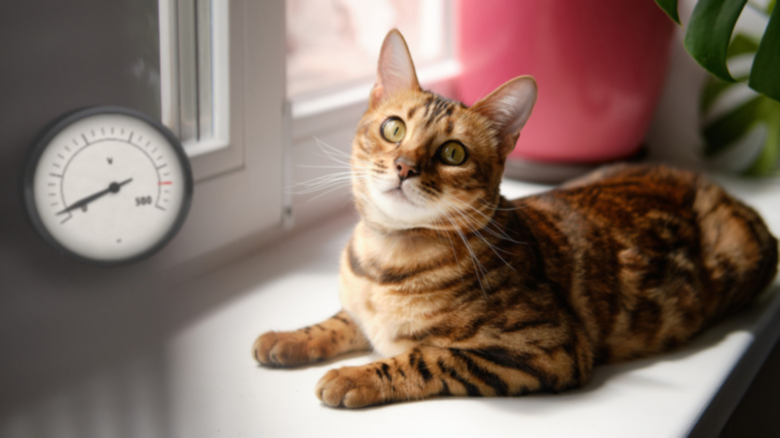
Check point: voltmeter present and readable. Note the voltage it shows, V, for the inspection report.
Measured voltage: 20 V
